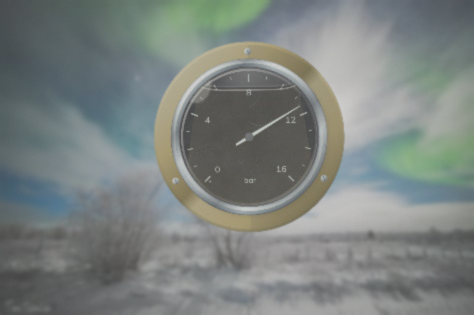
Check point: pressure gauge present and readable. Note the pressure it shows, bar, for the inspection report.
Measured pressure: 11.5 bar
